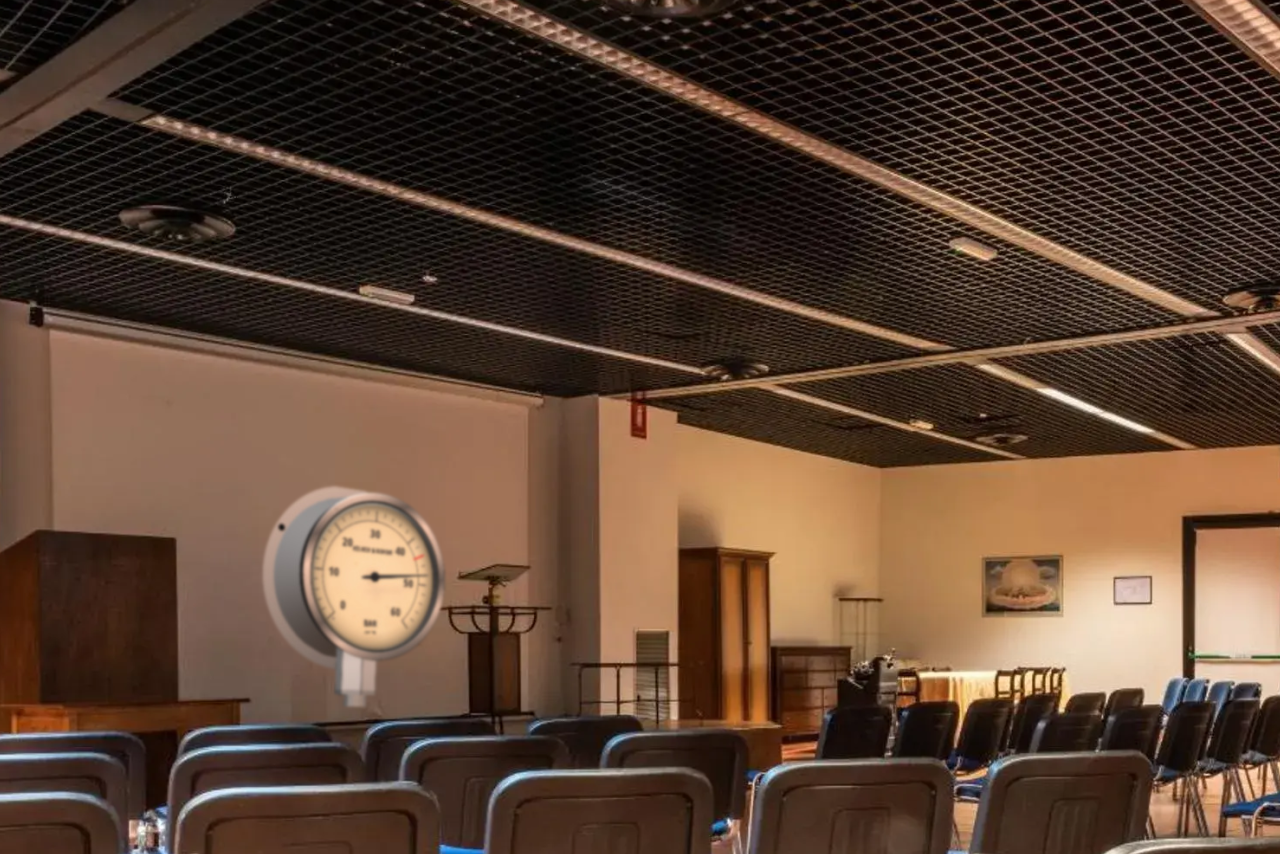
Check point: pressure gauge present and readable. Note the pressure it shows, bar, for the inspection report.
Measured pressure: 48 bar
